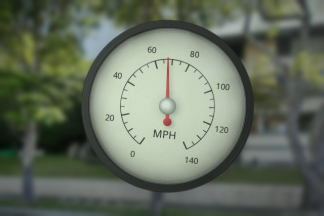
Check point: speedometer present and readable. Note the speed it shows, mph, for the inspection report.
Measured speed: 67.5 mph
